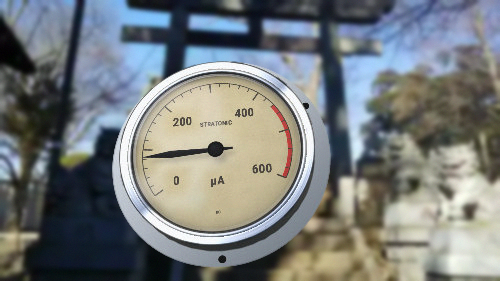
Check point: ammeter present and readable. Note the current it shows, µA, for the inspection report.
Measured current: 80 µA
